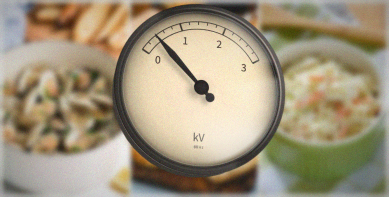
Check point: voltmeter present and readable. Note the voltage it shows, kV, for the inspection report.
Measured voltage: 0.4 kV
